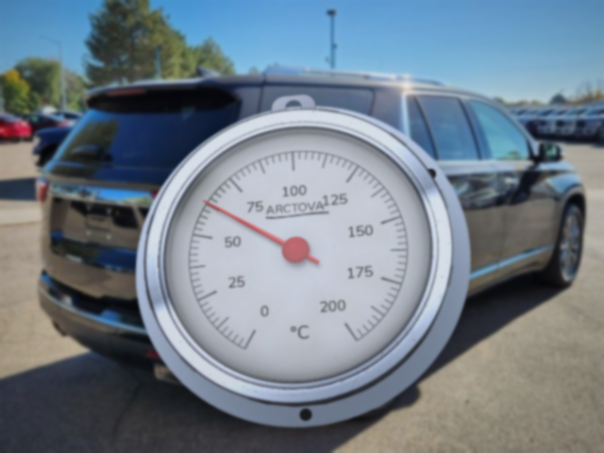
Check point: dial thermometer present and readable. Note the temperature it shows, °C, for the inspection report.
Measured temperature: 62.5 °C
